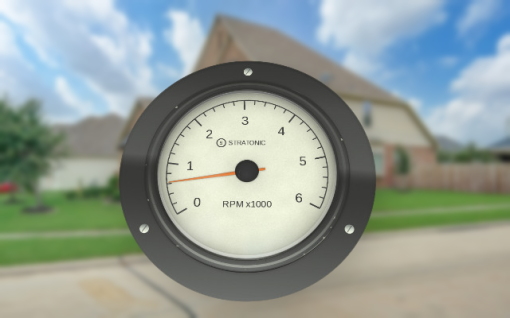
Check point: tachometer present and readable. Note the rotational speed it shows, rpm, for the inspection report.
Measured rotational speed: 600 rpm
